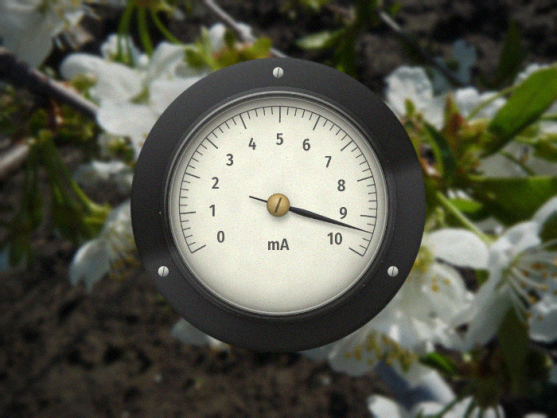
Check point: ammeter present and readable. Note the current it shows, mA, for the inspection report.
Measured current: 9.4 mA
